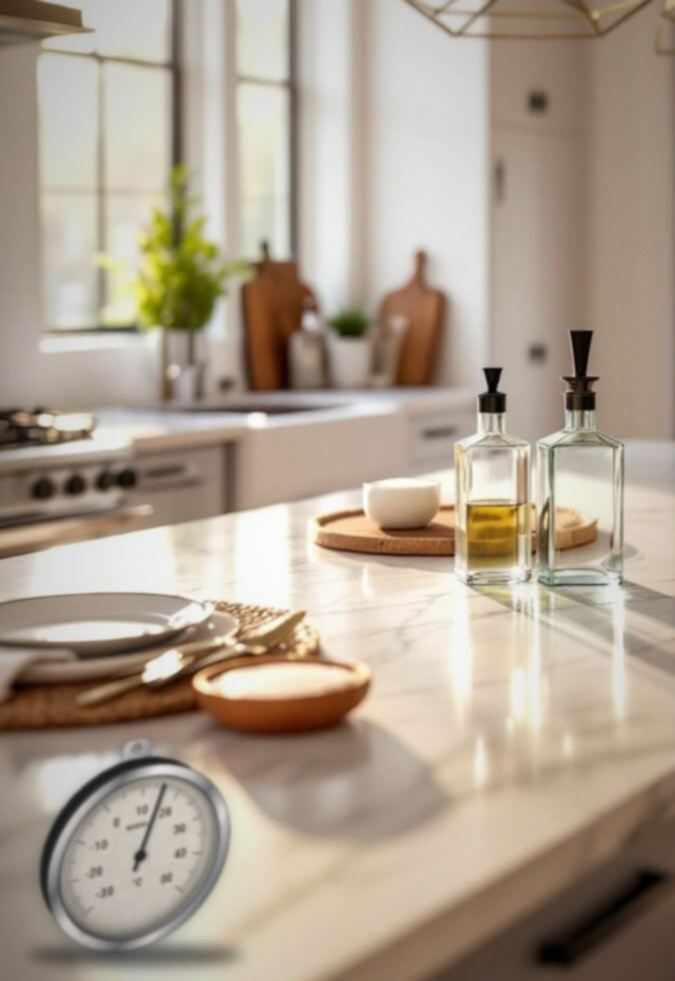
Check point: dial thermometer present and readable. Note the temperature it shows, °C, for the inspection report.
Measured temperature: 15 °C
